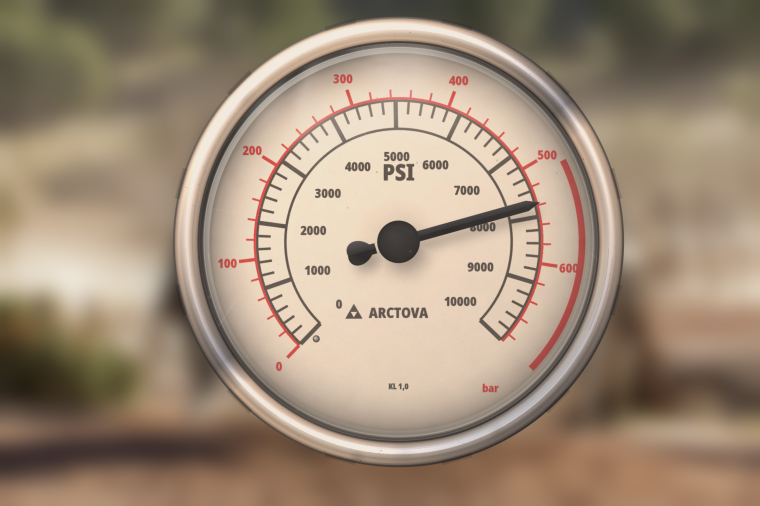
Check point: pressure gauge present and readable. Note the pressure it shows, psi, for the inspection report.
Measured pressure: 7800 psi
